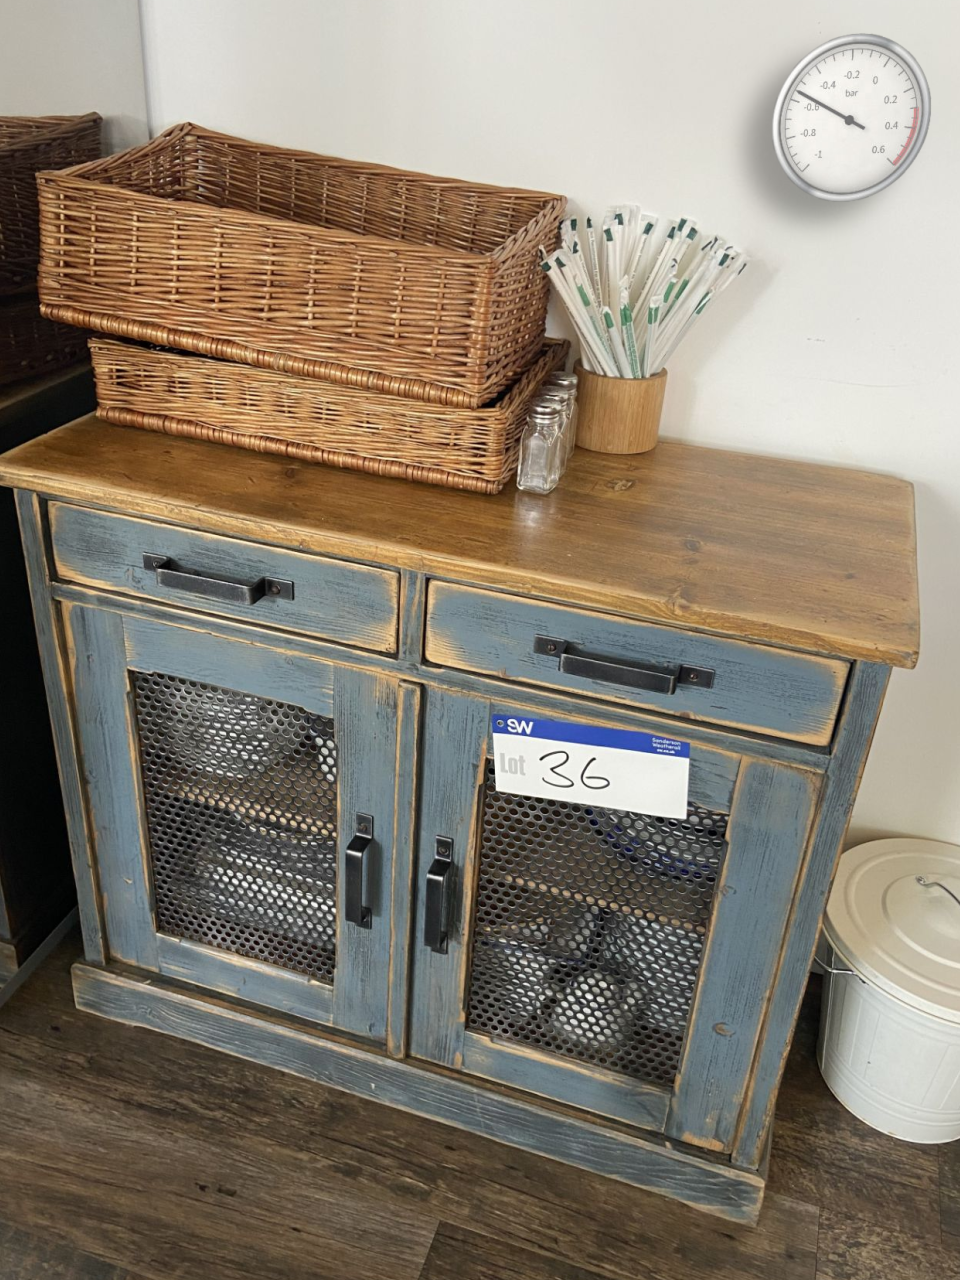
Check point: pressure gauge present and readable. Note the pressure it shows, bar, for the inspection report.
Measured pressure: -0.55 bar
